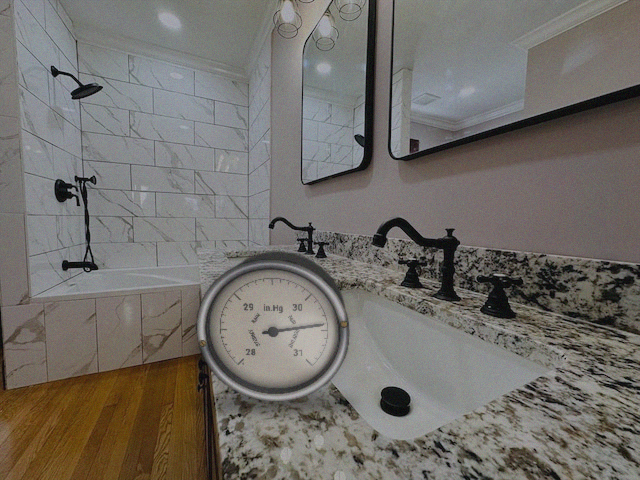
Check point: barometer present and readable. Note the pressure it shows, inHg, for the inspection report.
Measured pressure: 30.4 inHg
